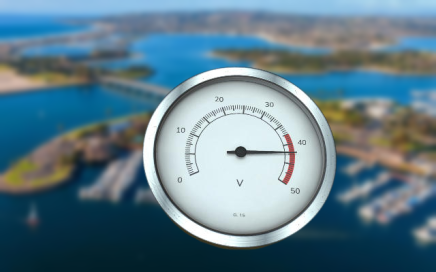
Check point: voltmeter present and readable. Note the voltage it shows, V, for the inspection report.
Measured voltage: 42.5 V
